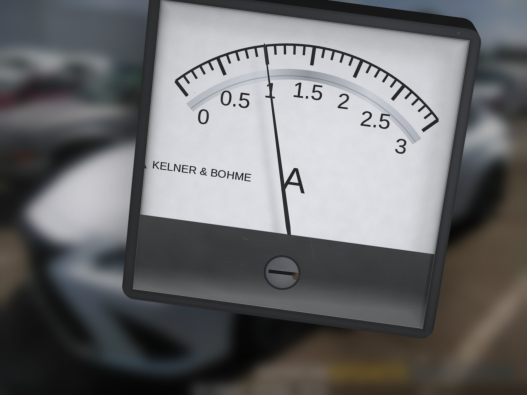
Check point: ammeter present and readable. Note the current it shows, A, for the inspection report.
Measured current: 1 A
